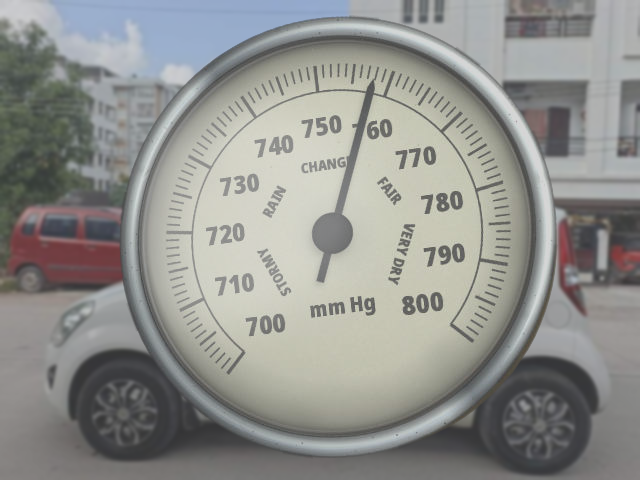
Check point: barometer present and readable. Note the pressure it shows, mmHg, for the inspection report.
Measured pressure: 758 mmHg
